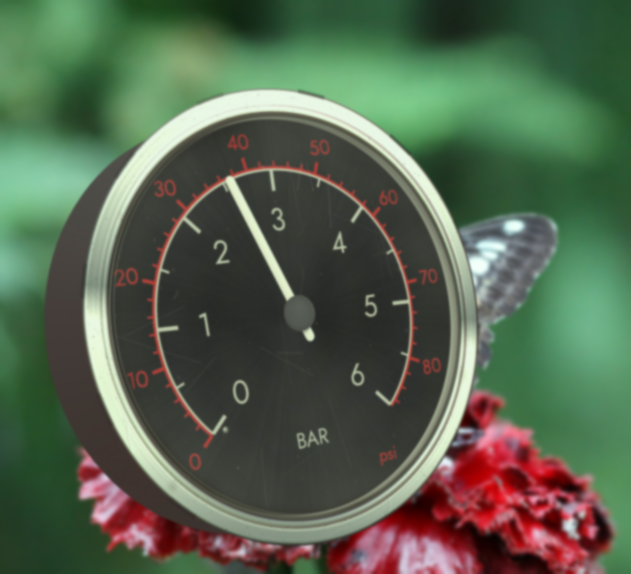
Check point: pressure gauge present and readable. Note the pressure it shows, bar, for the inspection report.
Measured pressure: 2.5 bar
